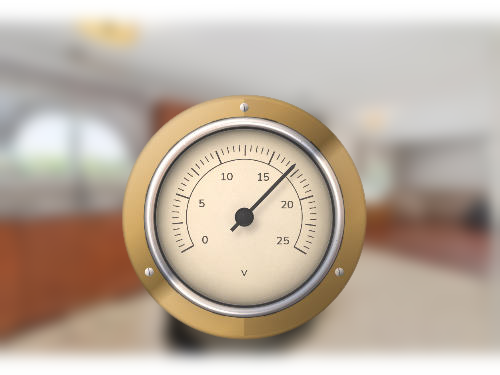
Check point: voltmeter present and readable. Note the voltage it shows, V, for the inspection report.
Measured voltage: 17 V
